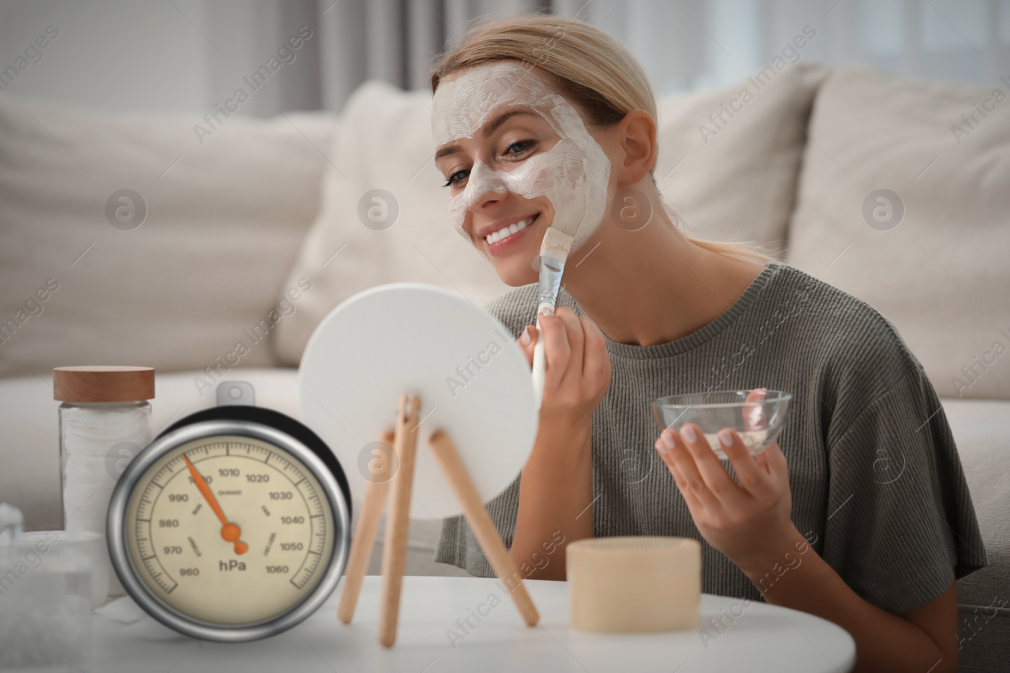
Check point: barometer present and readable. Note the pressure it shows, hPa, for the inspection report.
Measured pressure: 1000 hPa
